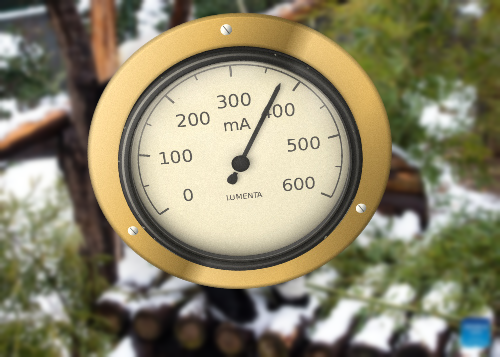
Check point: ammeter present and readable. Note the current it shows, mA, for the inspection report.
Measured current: 375 mA
